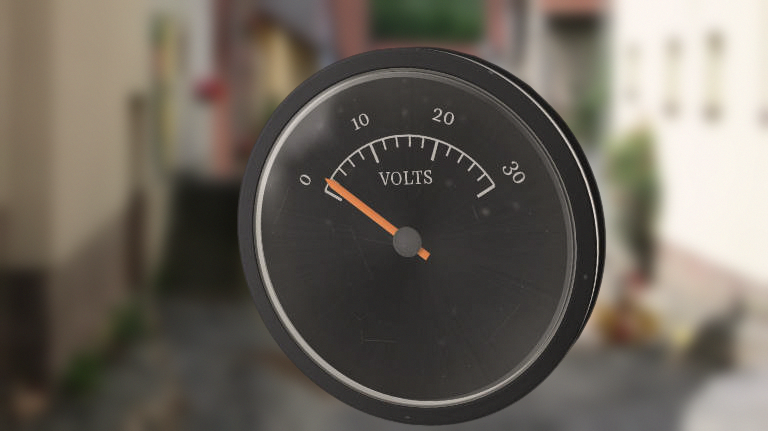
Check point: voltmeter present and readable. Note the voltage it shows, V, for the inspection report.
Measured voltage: 2 V
